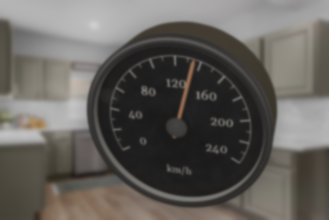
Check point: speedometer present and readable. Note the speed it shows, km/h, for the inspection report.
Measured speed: 135 km/h
